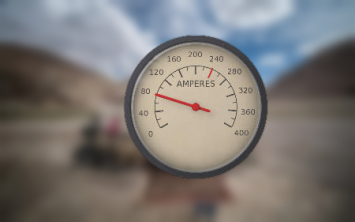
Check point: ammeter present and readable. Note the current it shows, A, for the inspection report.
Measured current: 80 A
